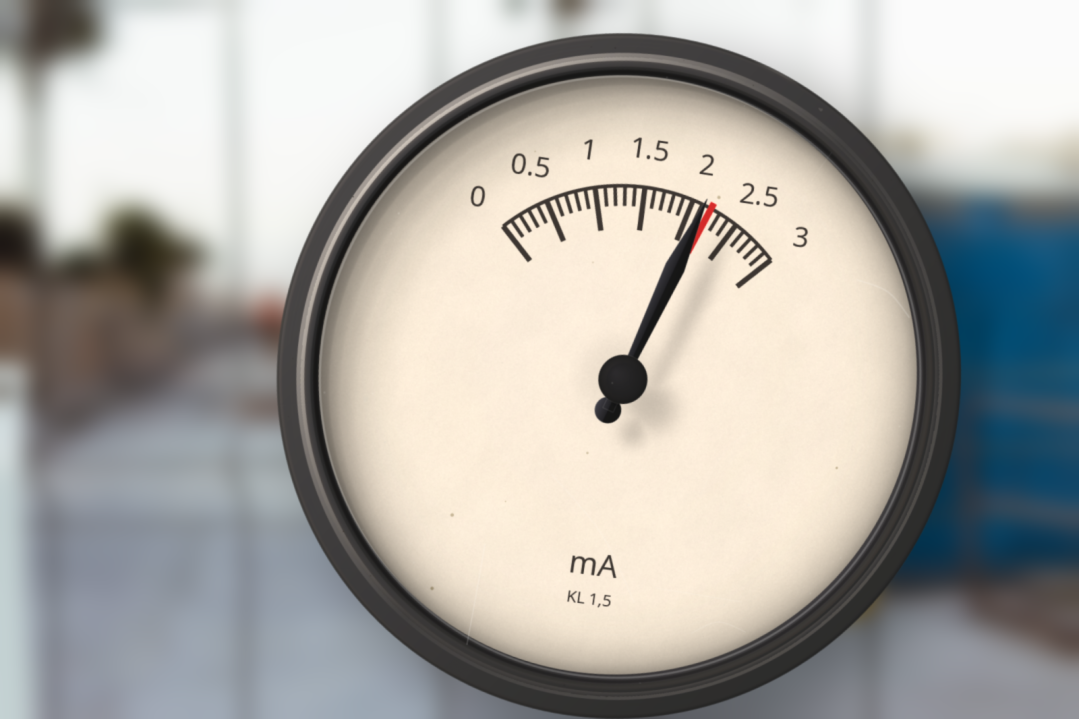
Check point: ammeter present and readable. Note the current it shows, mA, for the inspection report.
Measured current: 2.1 mA
